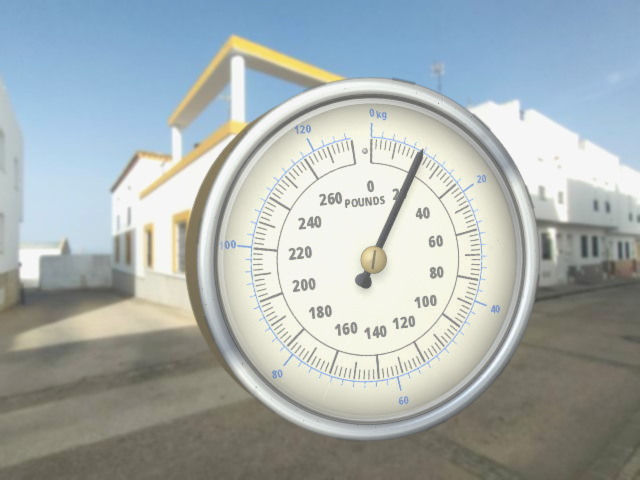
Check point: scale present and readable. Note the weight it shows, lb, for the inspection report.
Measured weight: 20 lb
